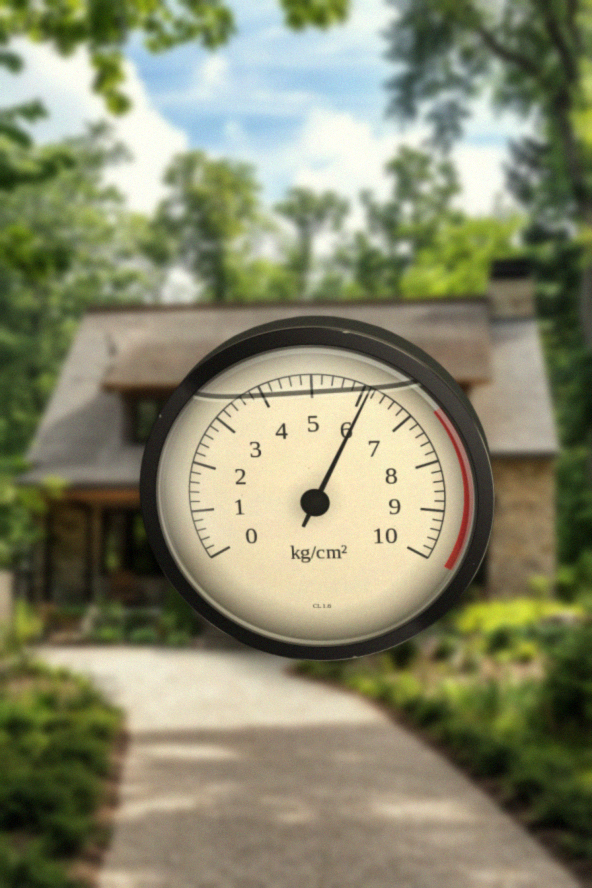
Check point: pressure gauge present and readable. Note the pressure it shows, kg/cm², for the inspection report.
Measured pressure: 6.1 kg/cm²
